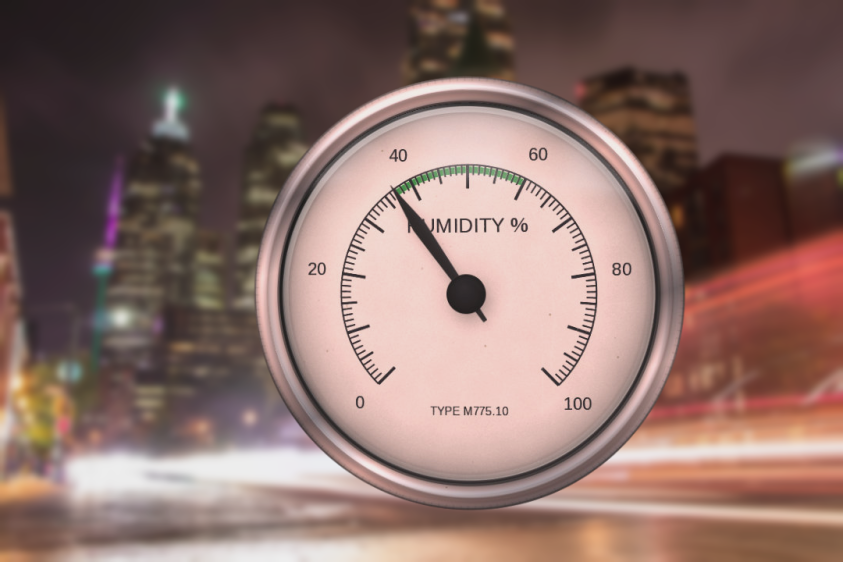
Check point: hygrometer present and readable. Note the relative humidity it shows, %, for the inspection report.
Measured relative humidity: 37 %
